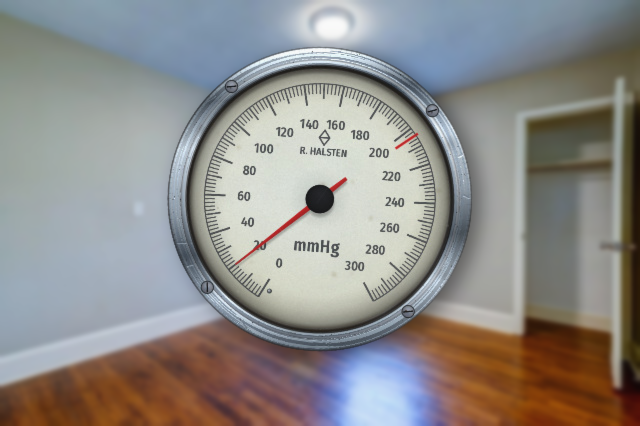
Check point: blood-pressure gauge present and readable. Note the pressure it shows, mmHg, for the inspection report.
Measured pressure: 20 mmHg
